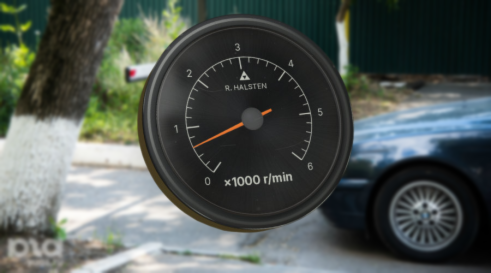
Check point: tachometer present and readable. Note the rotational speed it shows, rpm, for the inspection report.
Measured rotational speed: 600 rpm
